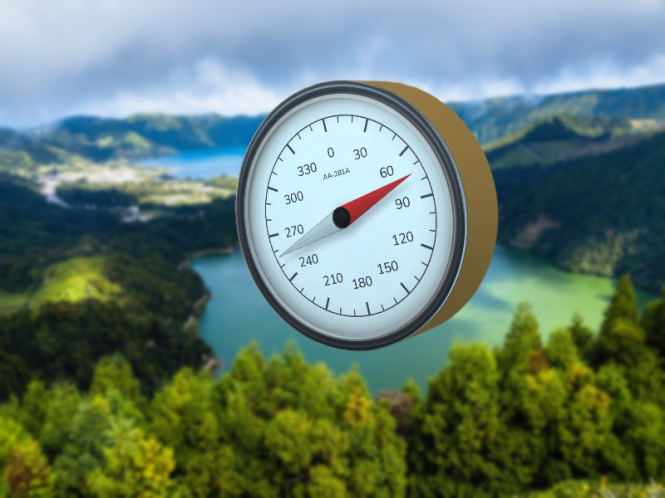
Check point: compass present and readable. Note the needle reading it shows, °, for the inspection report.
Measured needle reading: 75 °
